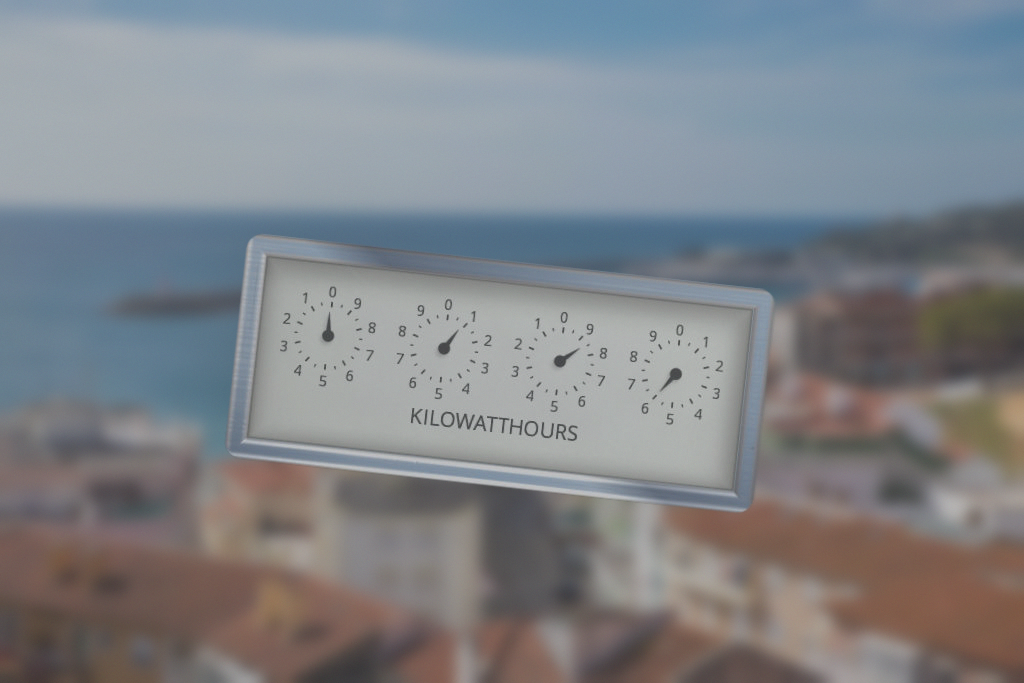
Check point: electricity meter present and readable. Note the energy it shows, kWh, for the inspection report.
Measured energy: 86 kWh
